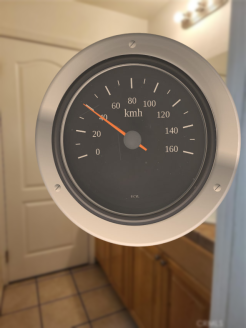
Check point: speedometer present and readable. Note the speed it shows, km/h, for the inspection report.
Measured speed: 40 km/h
